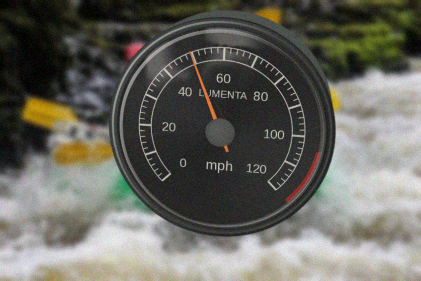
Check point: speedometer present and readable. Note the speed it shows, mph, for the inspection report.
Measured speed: 50 mph
